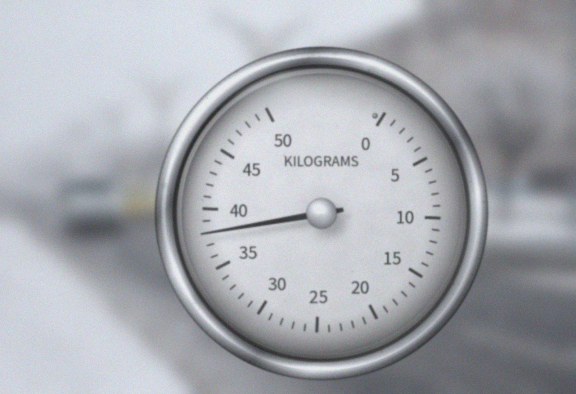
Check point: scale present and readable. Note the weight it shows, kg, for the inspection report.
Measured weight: 38 kg
